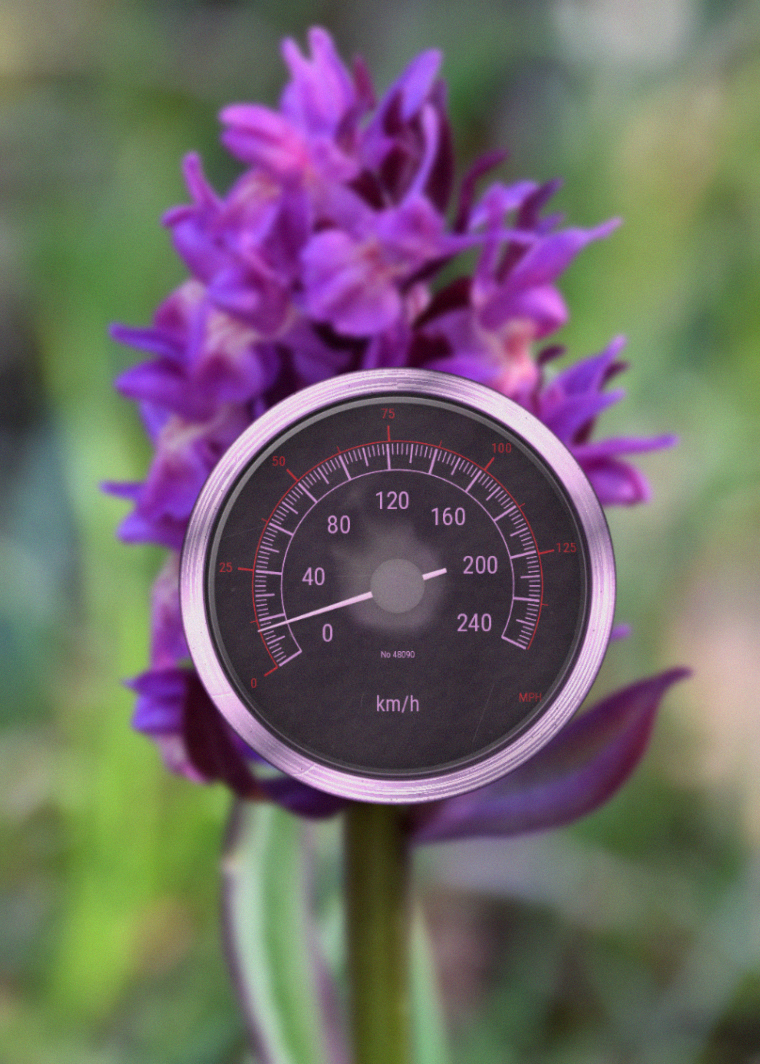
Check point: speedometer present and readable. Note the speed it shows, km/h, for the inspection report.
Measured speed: 16 km/h
